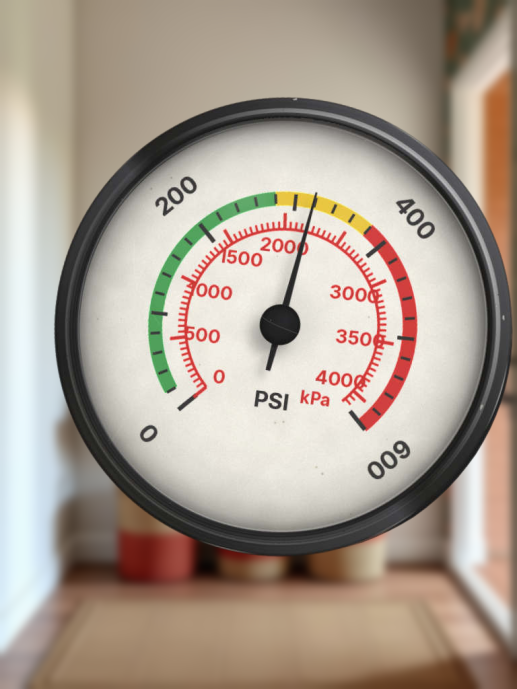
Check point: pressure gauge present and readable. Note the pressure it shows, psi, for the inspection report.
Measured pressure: 320 psi
